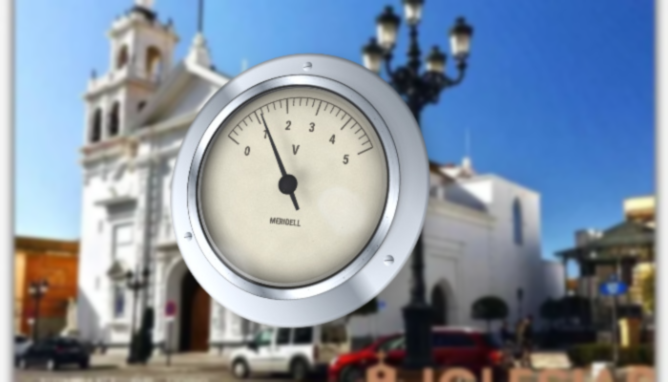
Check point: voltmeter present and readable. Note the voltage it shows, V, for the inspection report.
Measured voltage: 1.2 V
